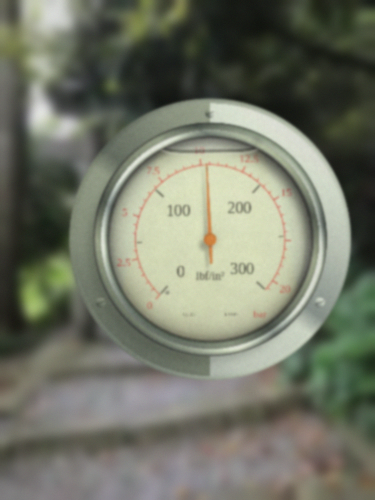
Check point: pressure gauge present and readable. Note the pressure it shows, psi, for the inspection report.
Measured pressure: 150 psi
